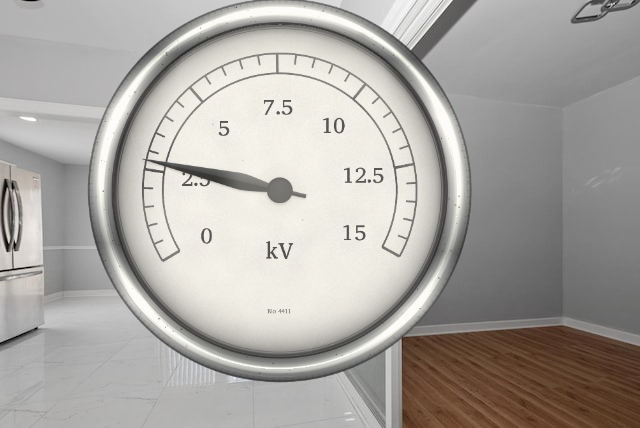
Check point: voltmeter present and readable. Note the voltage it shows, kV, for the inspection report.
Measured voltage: 2.75 kV
